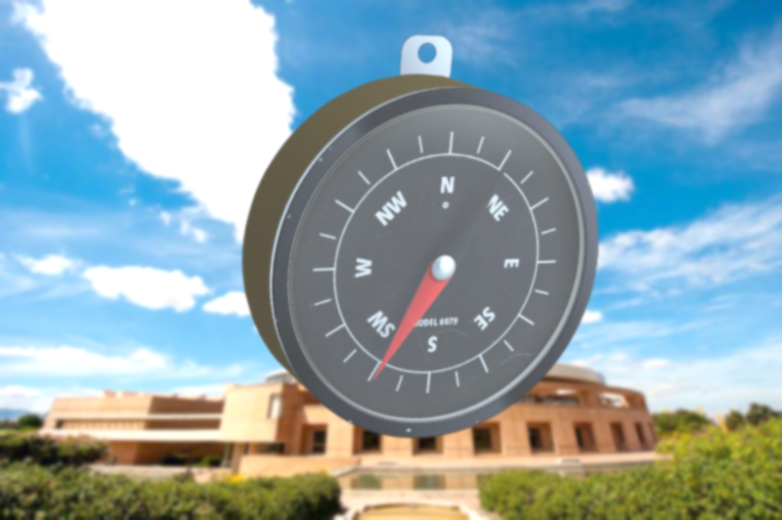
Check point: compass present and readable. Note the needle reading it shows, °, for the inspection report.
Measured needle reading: 210 °
